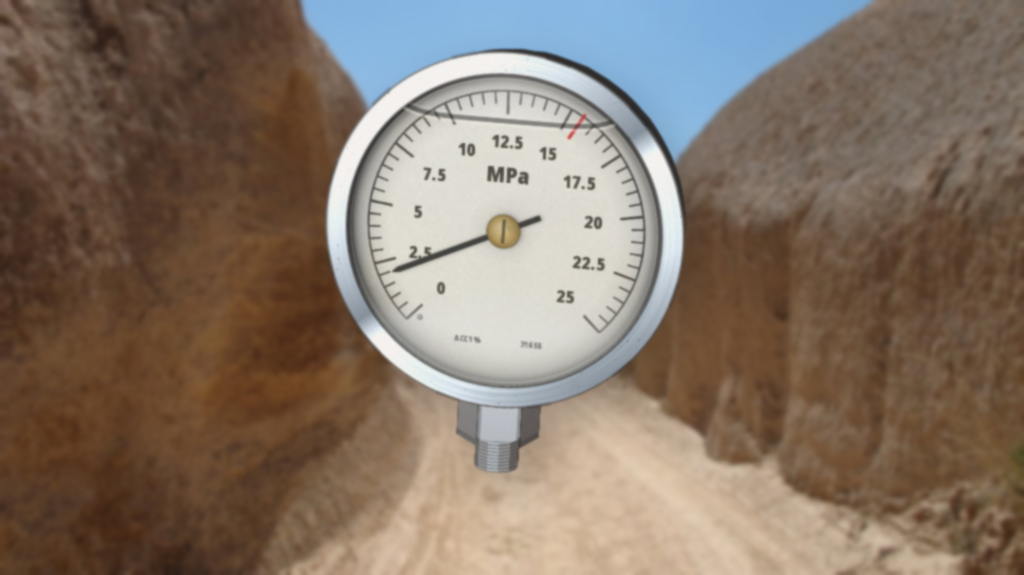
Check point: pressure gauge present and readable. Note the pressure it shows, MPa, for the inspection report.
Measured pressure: 2 MPa
